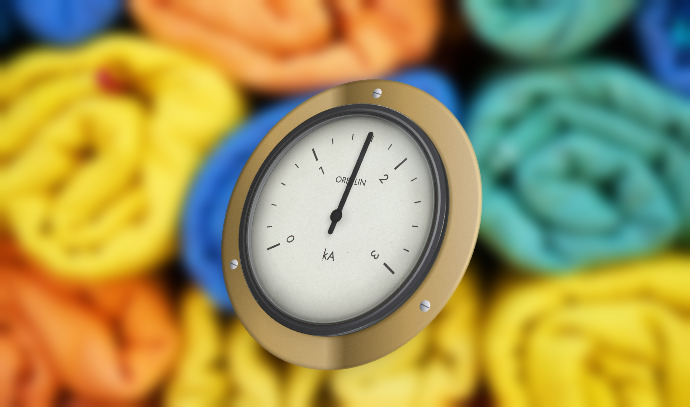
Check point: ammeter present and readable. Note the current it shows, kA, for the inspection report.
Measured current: 1.6 kA
